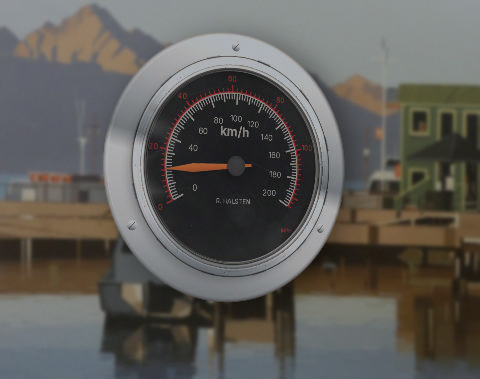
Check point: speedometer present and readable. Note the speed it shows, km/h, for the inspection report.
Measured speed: 20 km/h
